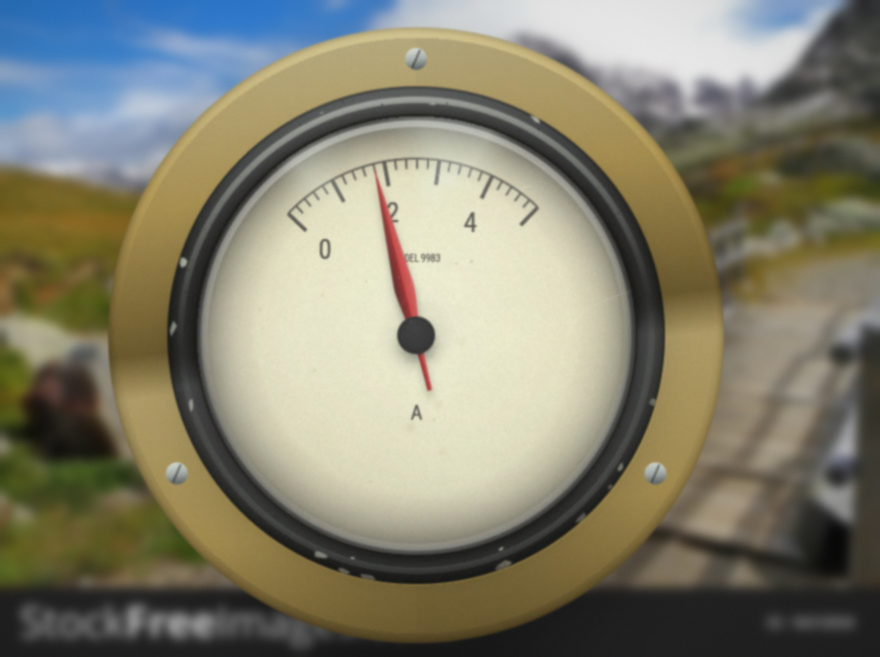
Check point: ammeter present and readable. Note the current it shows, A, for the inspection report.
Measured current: 1.8 A
